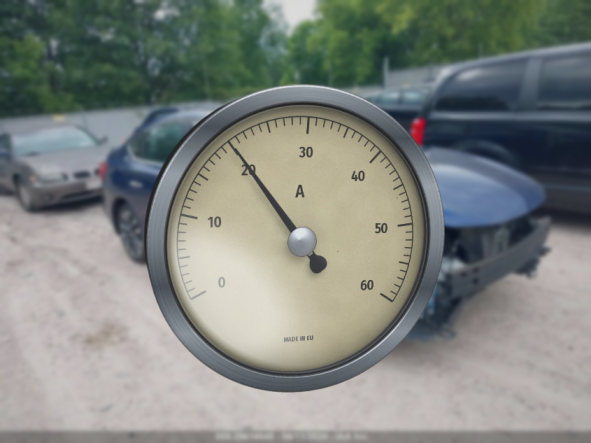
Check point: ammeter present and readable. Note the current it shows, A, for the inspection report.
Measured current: 20 A
